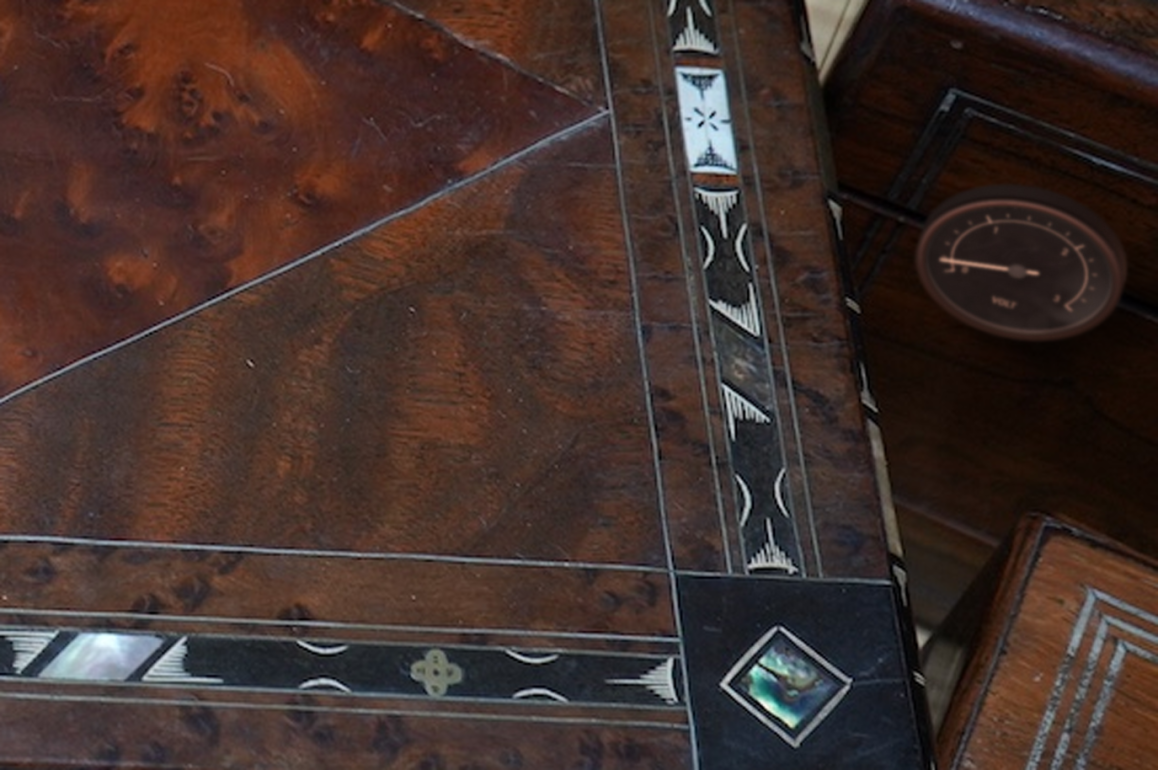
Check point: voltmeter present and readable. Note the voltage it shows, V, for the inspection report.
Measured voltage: 0.2 V
